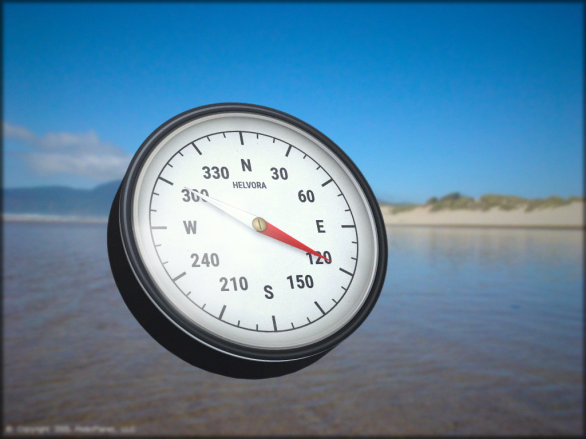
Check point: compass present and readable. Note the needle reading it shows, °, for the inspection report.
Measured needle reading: 120 °
